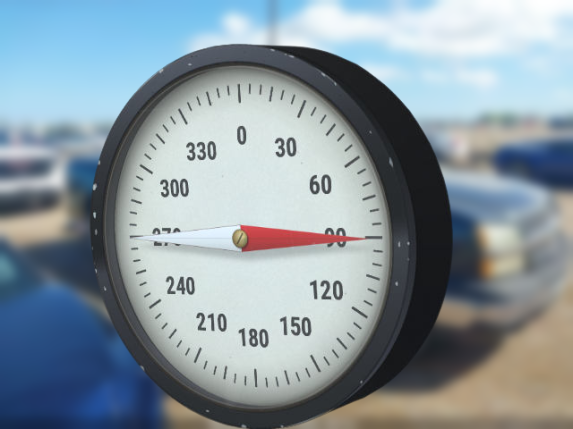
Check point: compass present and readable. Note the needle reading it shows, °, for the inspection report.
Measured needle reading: 90 °
